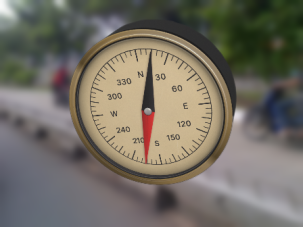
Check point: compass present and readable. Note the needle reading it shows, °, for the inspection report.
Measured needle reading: 195 °
